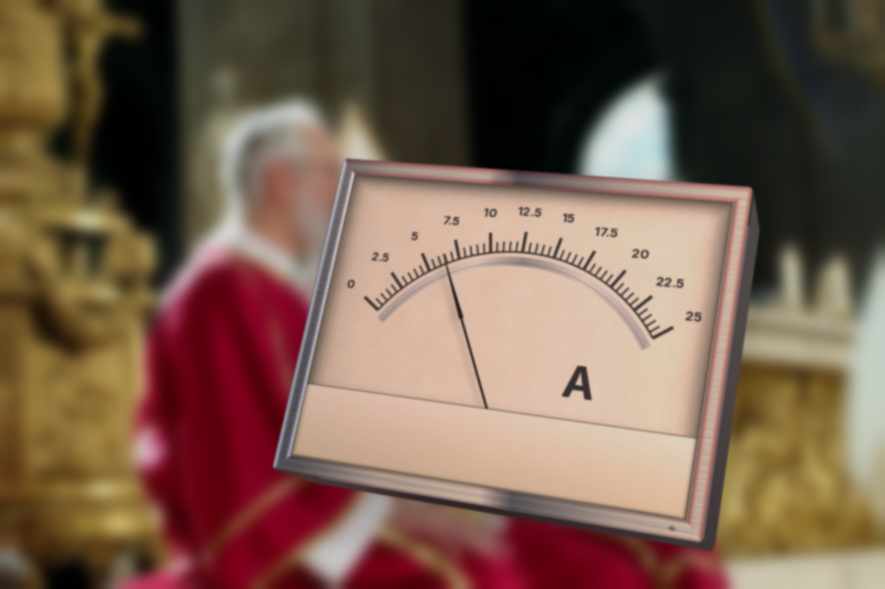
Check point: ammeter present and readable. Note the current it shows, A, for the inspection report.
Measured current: 6.5 A
